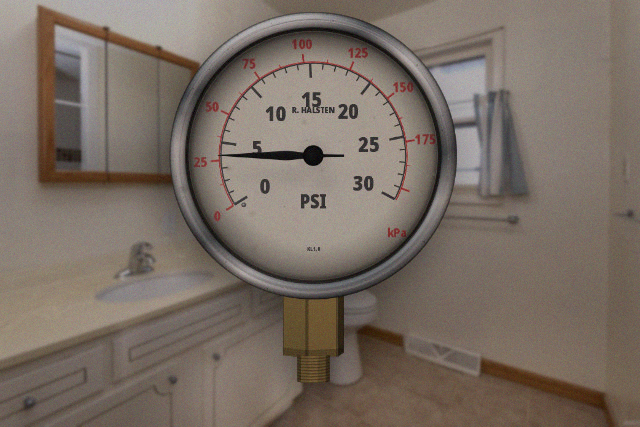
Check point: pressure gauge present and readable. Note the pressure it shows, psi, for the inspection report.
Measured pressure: 4 psi
